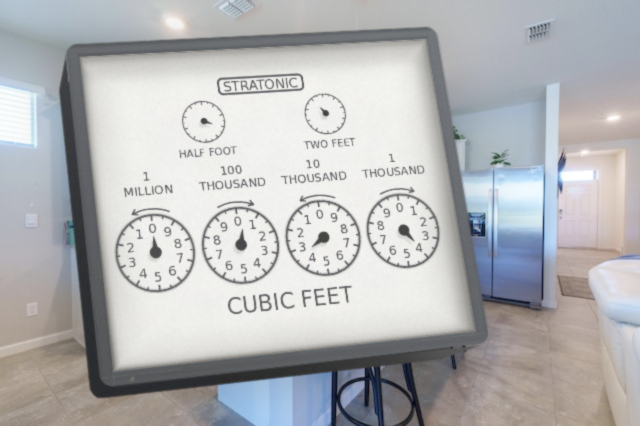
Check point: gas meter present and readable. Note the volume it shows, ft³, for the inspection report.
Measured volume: 3400 ft³
